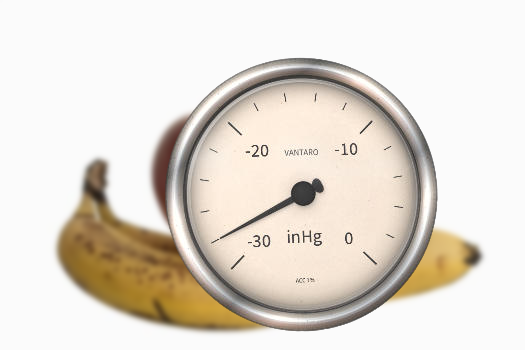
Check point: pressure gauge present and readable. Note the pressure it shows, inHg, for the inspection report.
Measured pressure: -28 inHg
